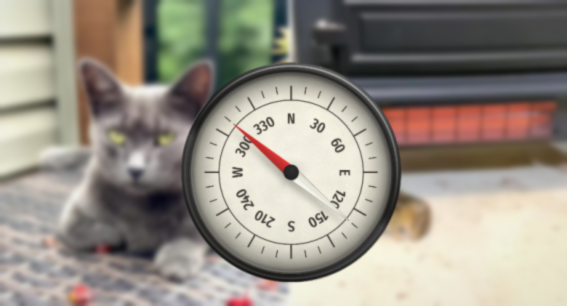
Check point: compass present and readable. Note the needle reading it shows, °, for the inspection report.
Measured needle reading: 310 °
